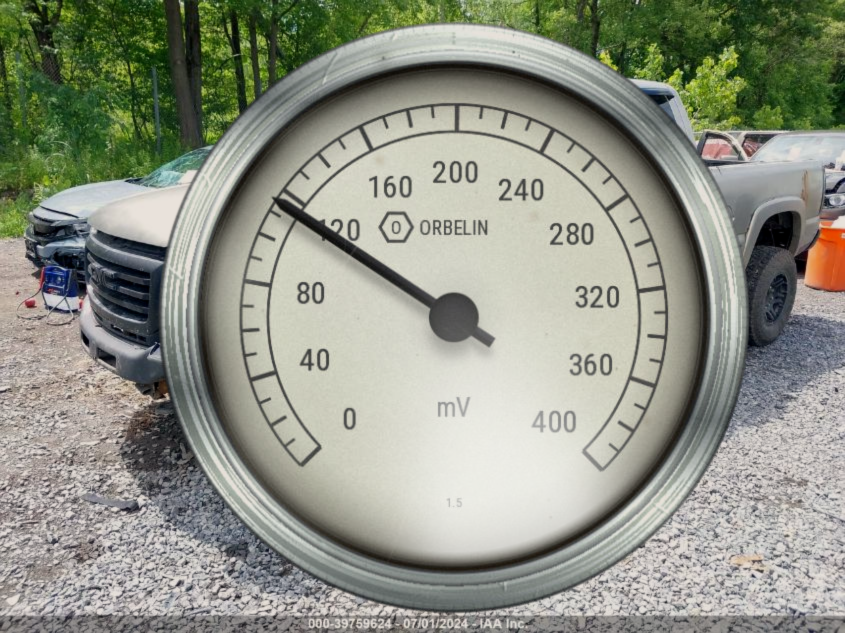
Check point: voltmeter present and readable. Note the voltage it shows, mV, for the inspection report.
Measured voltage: 115 mV
